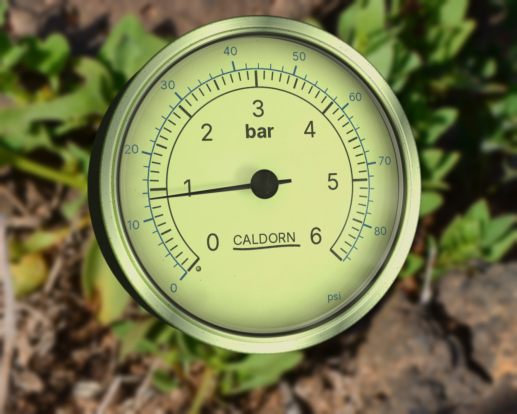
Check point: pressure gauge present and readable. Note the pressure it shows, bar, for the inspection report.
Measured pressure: 0.9 bar
